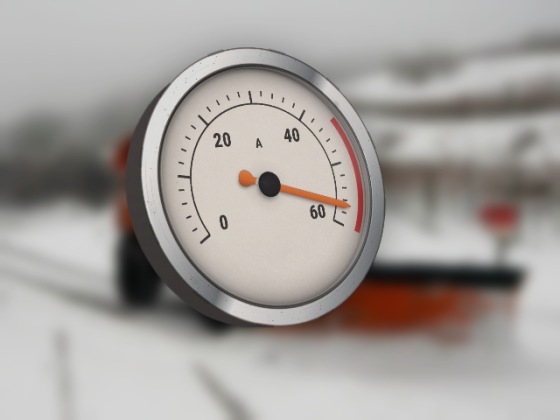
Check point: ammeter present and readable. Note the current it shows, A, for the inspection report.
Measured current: 57 A
